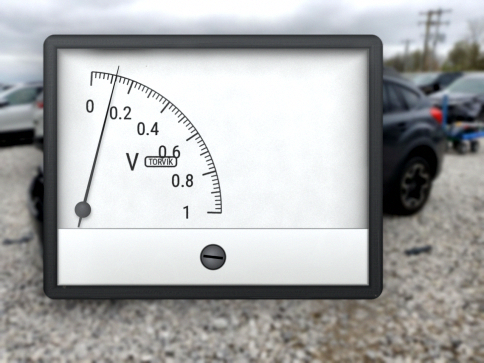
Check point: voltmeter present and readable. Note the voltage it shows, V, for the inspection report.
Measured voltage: 0.12 V
